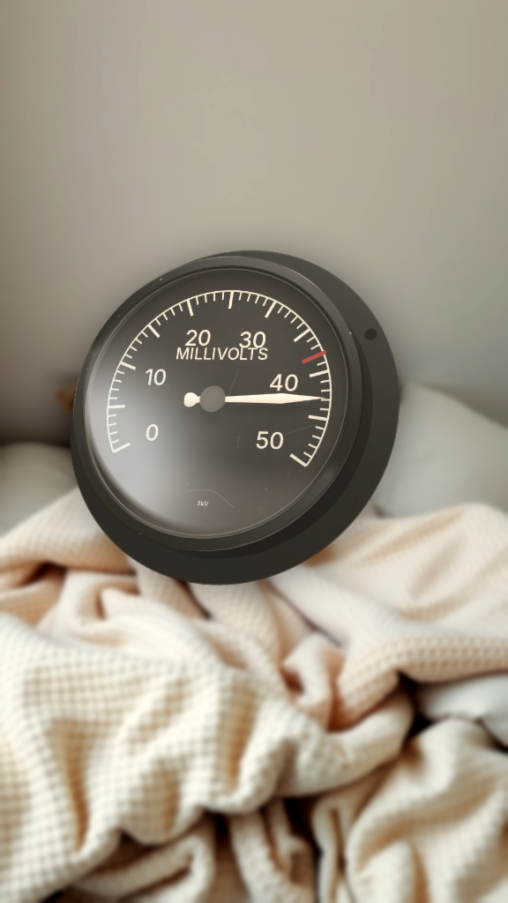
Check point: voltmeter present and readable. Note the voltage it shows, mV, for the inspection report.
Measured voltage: 43 mV
